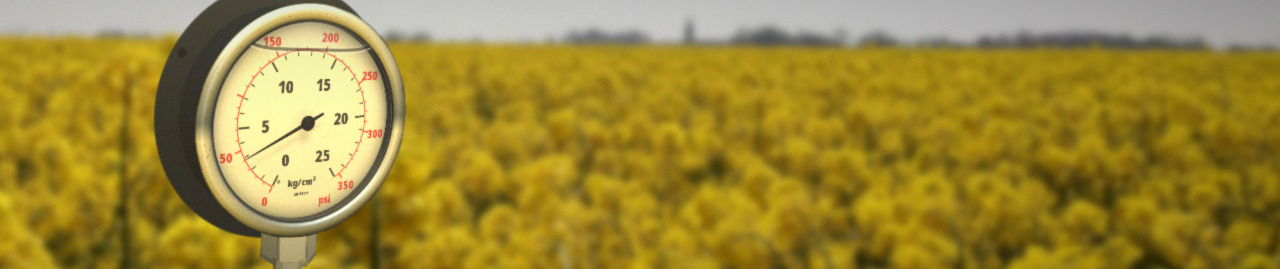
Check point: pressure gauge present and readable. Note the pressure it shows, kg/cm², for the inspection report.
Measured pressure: 3 kg/cm²
